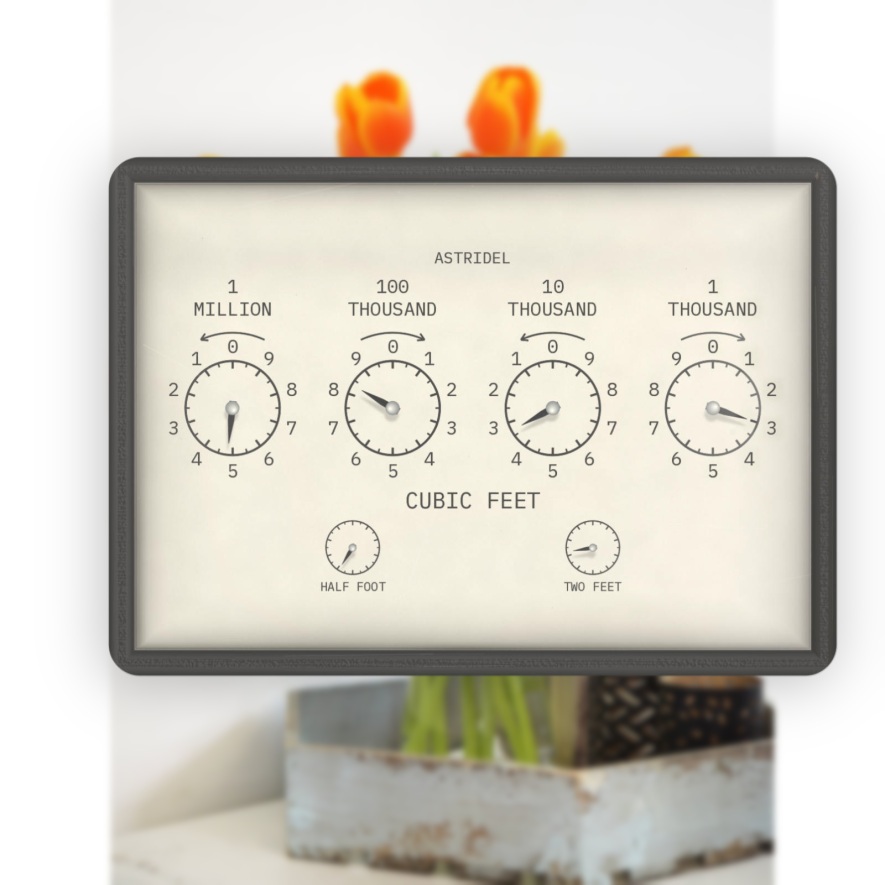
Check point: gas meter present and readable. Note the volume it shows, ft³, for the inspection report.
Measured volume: 483300 ft³
